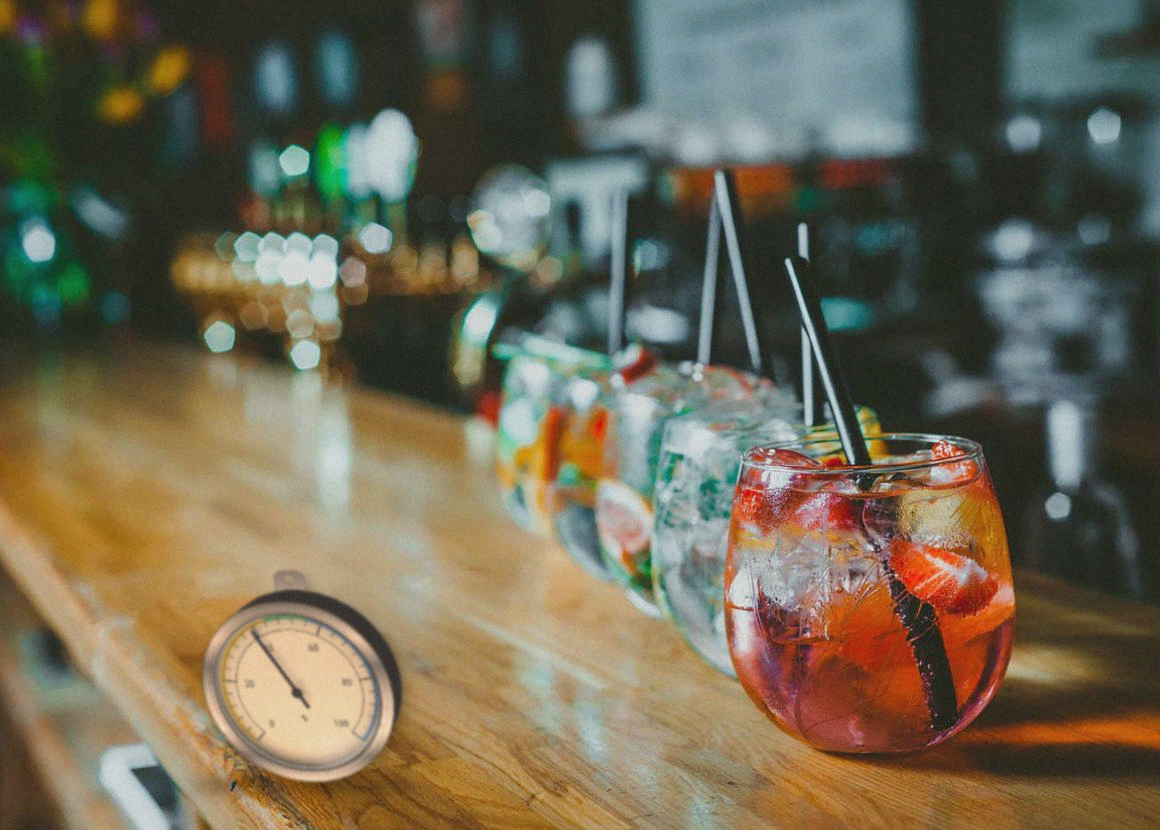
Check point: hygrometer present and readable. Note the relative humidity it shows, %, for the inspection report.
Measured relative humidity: 40 %
